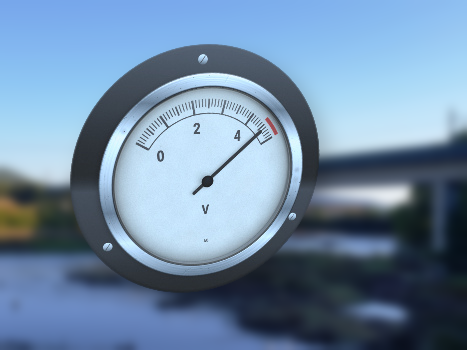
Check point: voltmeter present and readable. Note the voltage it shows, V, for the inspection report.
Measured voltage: 4.5 V
